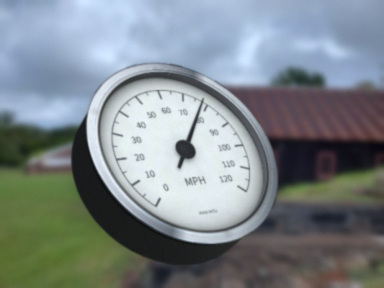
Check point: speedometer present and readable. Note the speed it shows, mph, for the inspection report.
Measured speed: 77.5 mph
